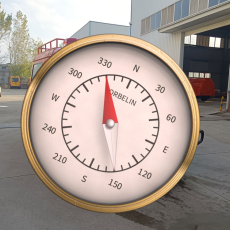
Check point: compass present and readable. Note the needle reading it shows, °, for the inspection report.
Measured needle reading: 330 °
